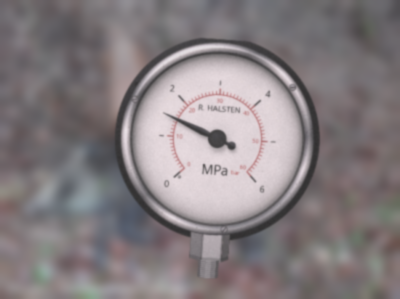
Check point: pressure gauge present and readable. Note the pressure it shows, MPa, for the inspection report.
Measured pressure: 1.5 MPa
